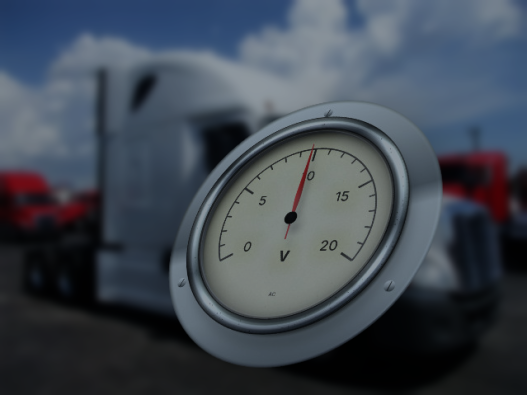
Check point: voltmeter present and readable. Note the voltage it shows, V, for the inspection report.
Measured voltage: 10 V
